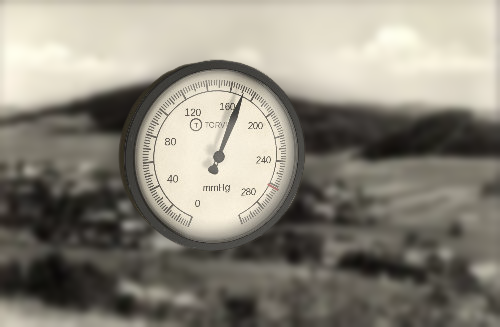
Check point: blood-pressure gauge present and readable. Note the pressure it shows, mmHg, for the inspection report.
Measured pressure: 170 mmHg
